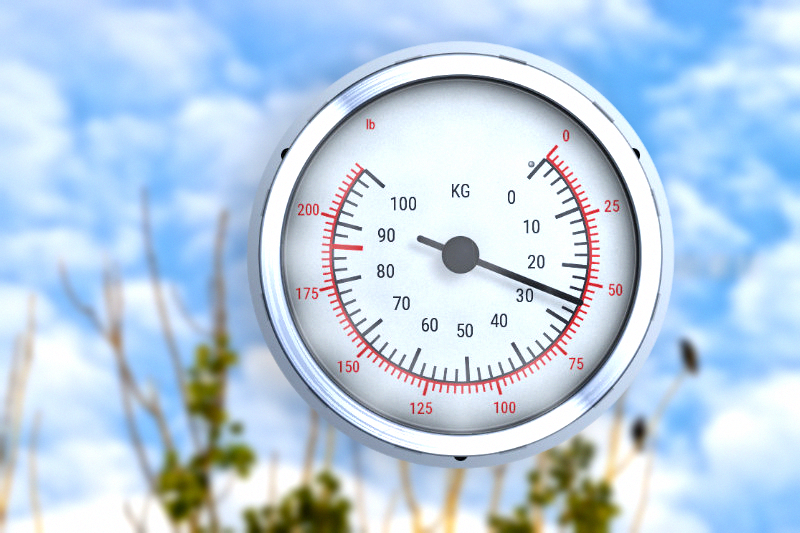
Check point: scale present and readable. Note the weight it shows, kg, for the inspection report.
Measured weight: 26 kg
